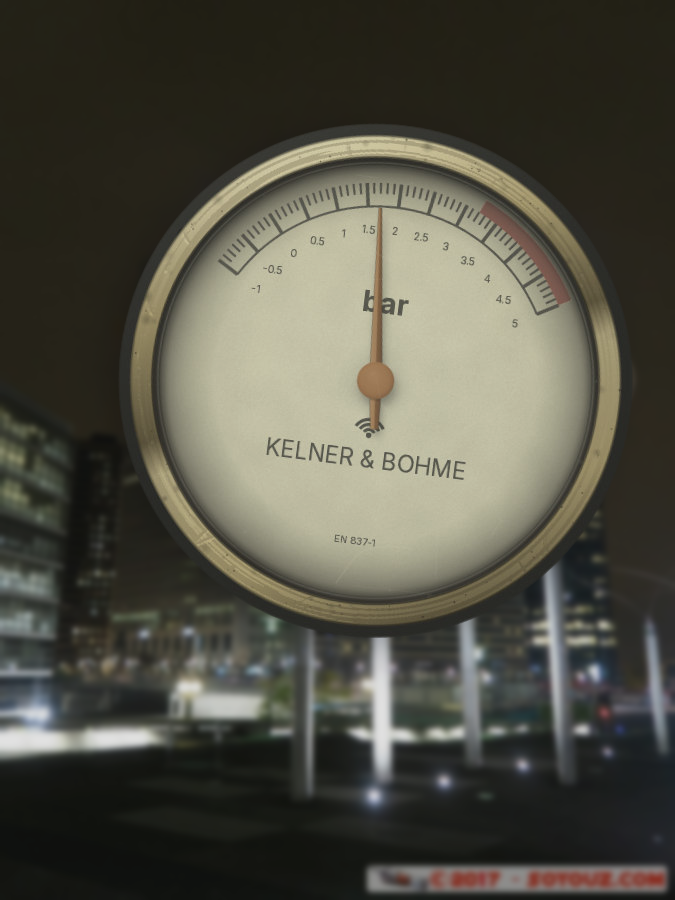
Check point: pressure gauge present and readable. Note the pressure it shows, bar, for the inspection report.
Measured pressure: 1.7 bar
